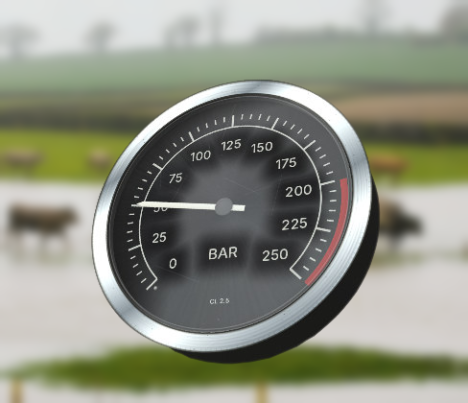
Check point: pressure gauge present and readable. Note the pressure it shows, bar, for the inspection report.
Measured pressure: 50 bar
